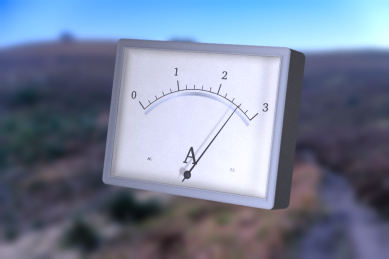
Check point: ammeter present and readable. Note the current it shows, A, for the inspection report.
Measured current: 2.6 A
